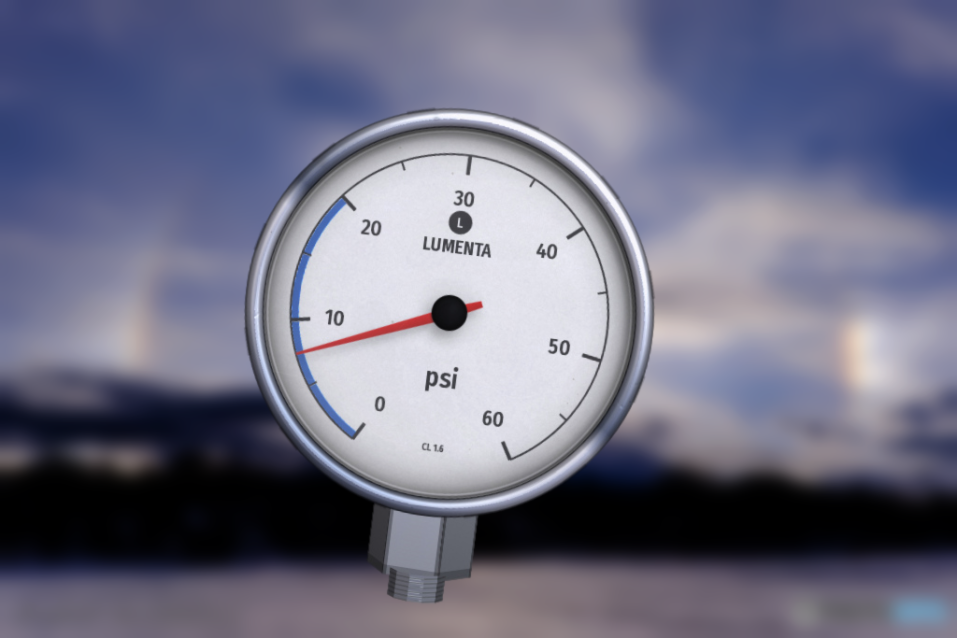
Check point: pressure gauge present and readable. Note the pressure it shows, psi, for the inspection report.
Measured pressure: 7.5 psi
